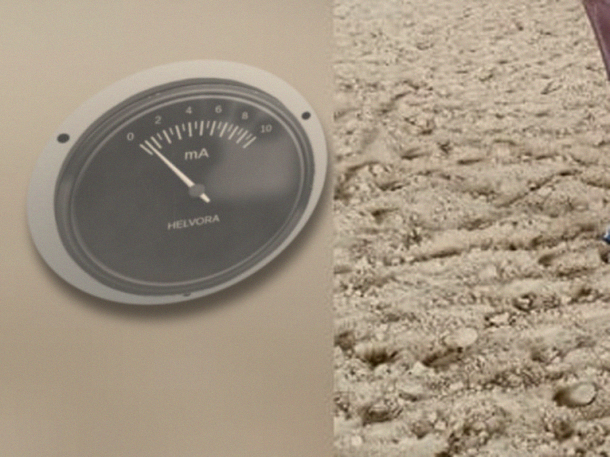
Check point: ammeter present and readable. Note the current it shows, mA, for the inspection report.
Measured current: 0.5 mA
